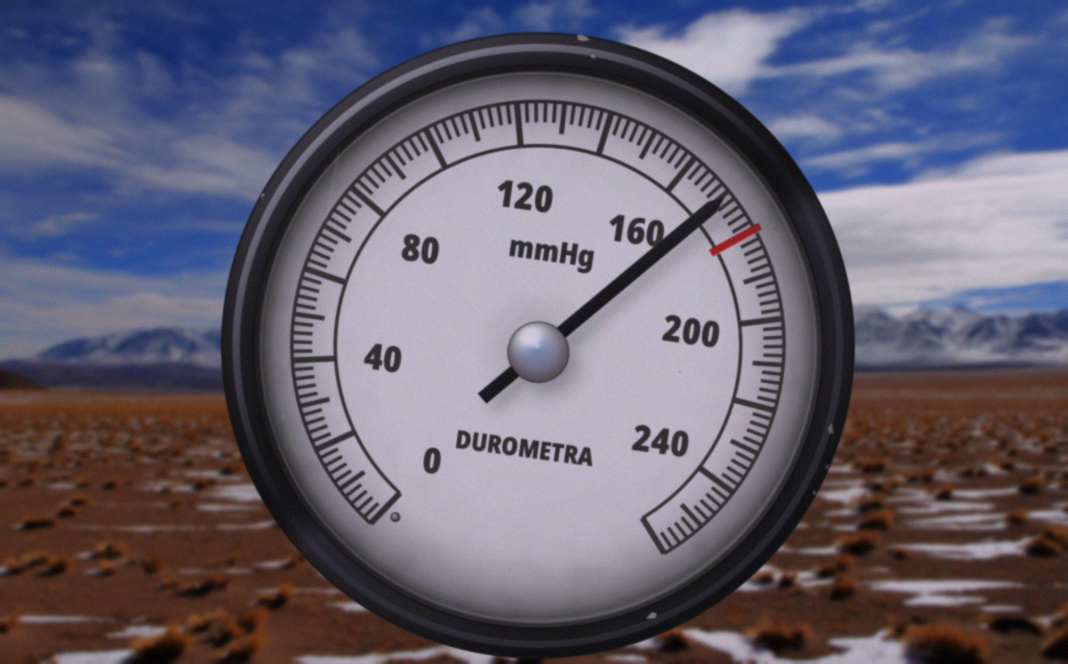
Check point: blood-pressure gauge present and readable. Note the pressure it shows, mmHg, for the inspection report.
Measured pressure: 170 mmHg
